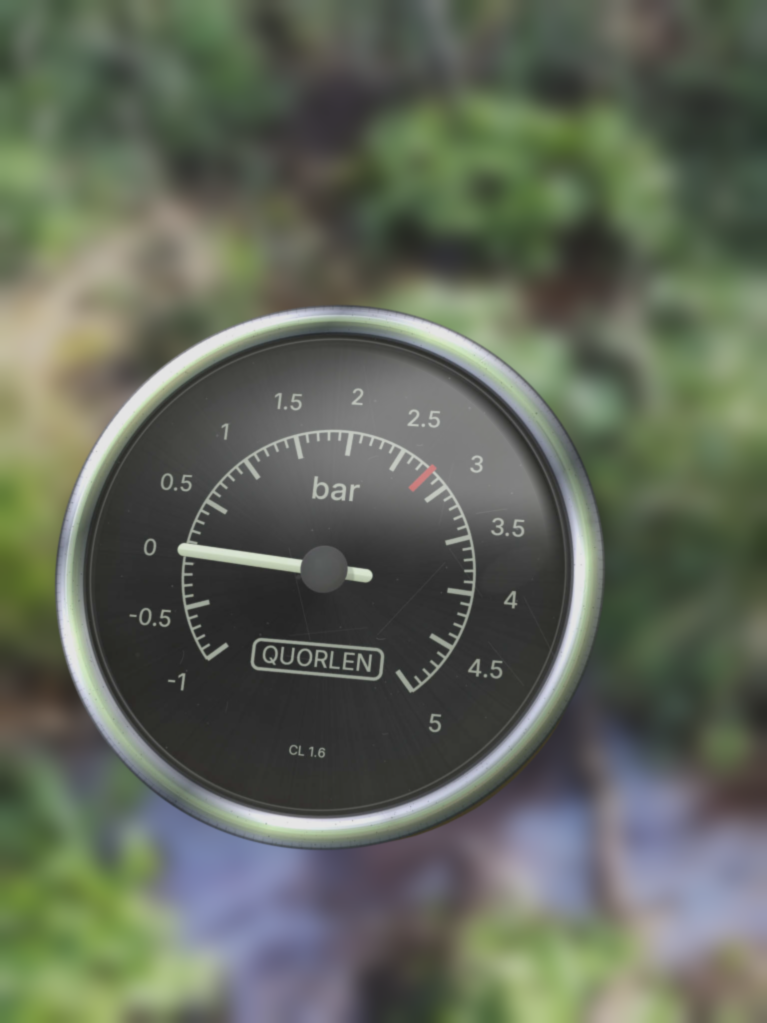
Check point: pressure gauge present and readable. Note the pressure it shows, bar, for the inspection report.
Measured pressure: 0 bar
